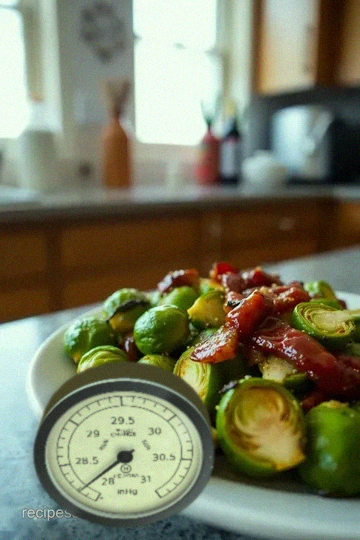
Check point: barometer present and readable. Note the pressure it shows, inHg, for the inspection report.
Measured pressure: 28.2 inHg
